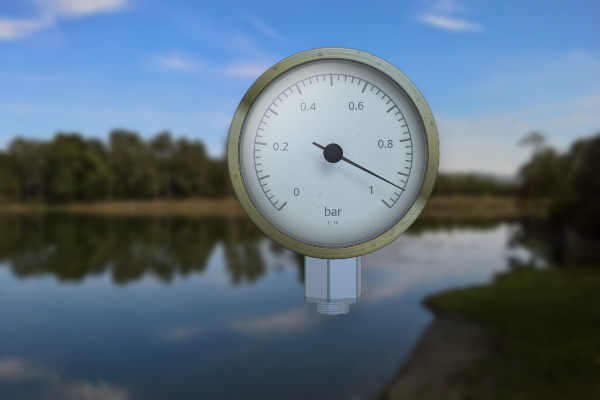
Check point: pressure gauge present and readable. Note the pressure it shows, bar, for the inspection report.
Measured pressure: 0.94 bar
